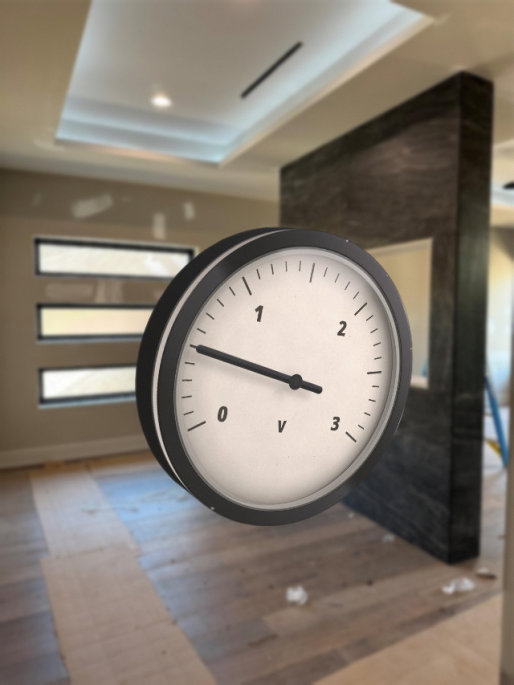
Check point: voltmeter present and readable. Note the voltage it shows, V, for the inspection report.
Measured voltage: 0.5 V
